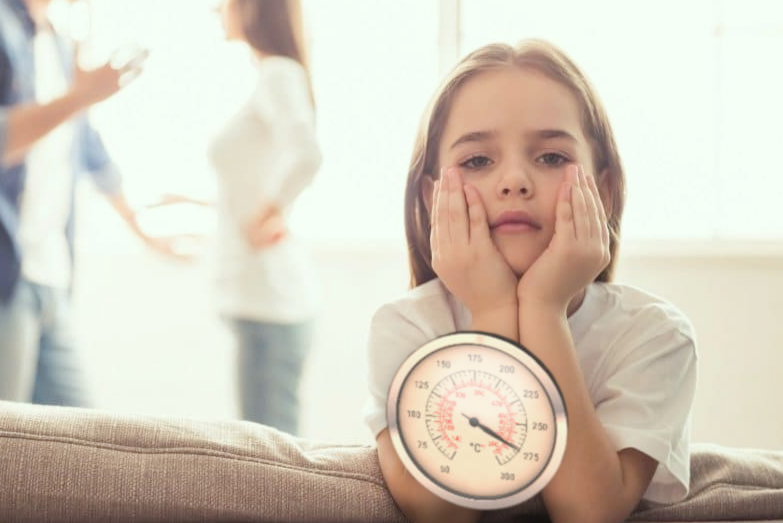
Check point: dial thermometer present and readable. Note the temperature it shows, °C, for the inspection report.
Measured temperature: 275 °C
